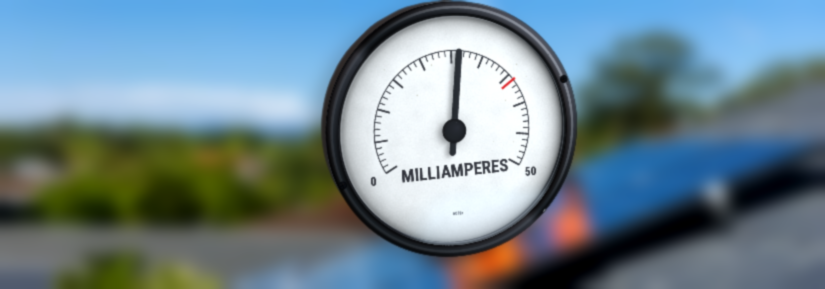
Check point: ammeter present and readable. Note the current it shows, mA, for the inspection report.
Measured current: 26 mA
